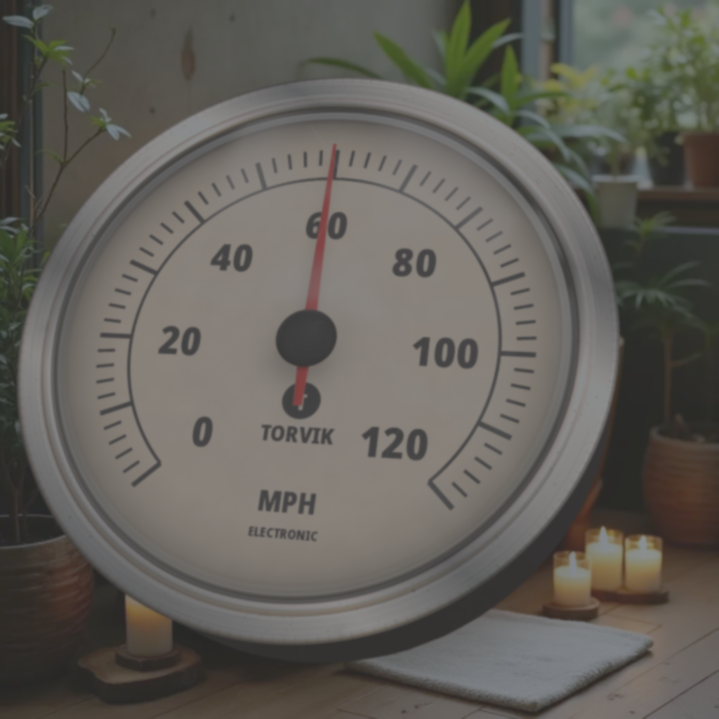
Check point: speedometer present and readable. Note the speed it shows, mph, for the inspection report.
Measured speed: 60 mph
